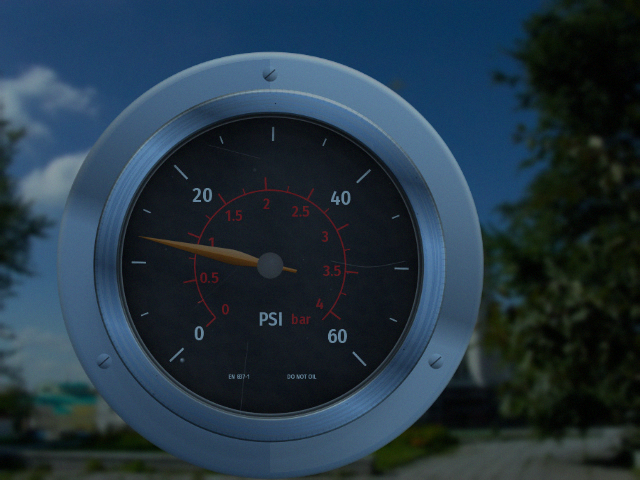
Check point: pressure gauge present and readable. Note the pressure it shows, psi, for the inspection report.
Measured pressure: 12.5 psi
